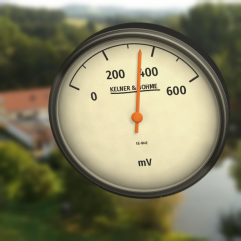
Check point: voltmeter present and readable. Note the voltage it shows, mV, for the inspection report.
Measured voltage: 350 mV
